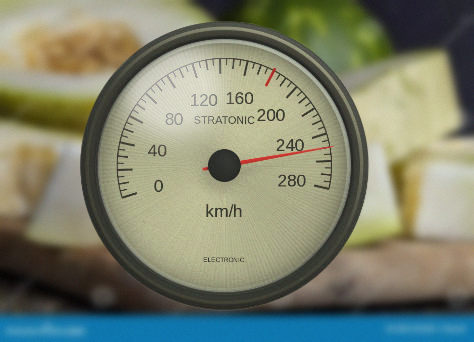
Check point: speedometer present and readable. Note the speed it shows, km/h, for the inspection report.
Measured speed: 250 km/h
